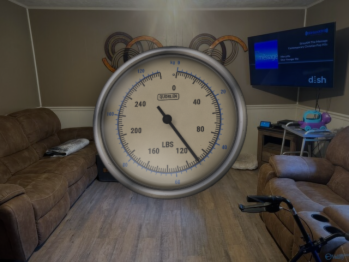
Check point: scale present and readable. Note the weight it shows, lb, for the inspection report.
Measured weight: 110 lb
